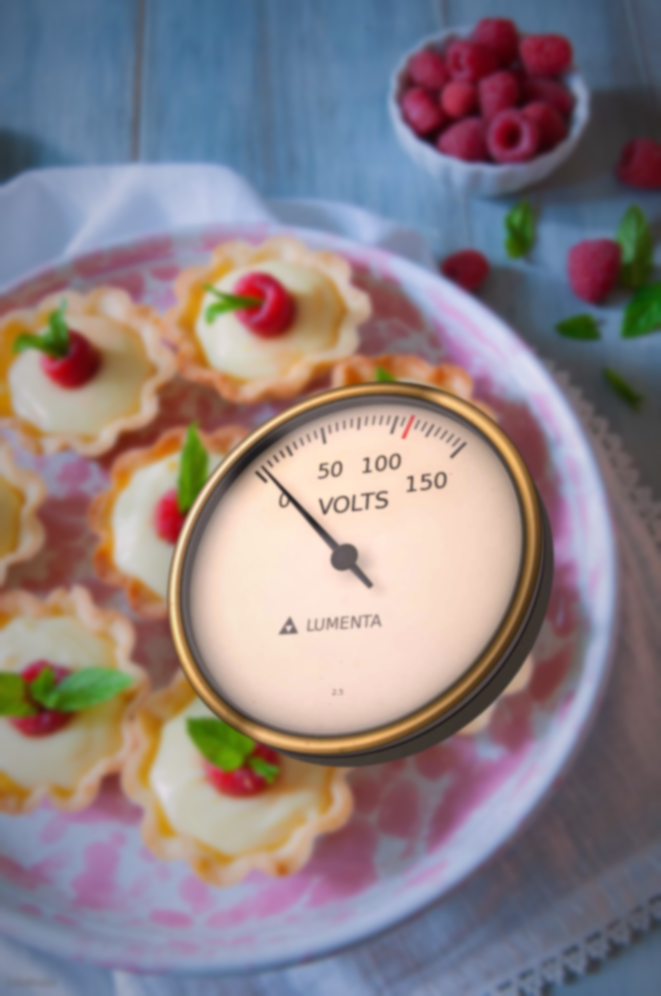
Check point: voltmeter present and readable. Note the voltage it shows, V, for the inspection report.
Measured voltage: 5 V
